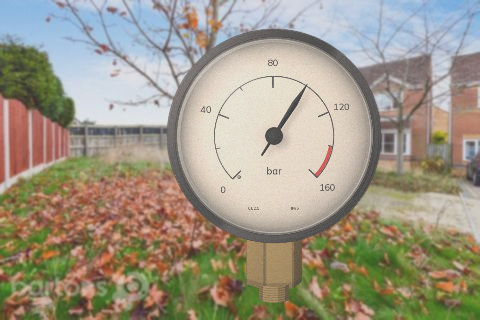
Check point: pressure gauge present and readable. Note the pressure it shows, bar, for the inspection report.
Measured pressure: 100 bar
